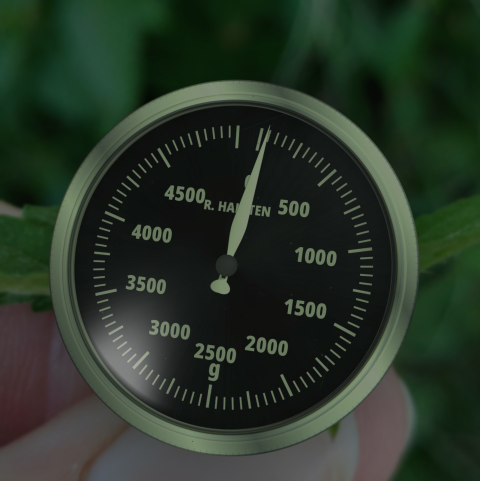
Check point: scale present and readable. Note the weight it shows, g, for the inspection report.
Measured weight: 50 g
